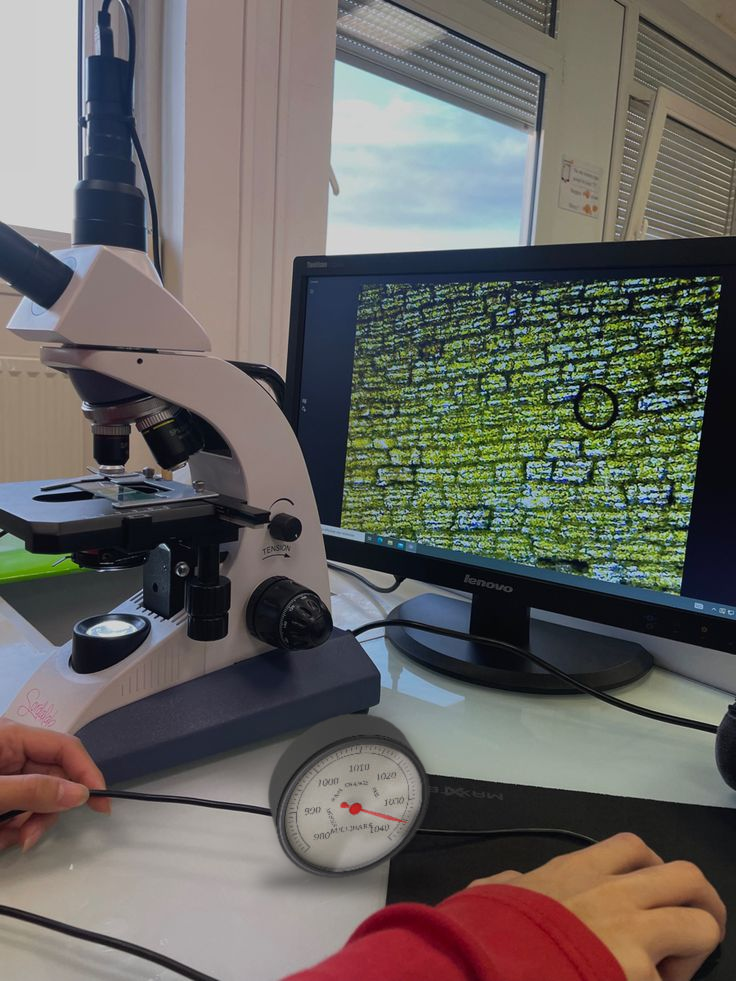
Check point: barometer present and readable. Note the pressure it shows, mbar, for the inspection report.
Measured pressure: 1035 mbar
